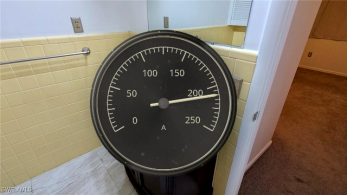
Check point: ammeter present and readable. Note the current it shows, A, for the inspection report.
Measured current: 210 A
